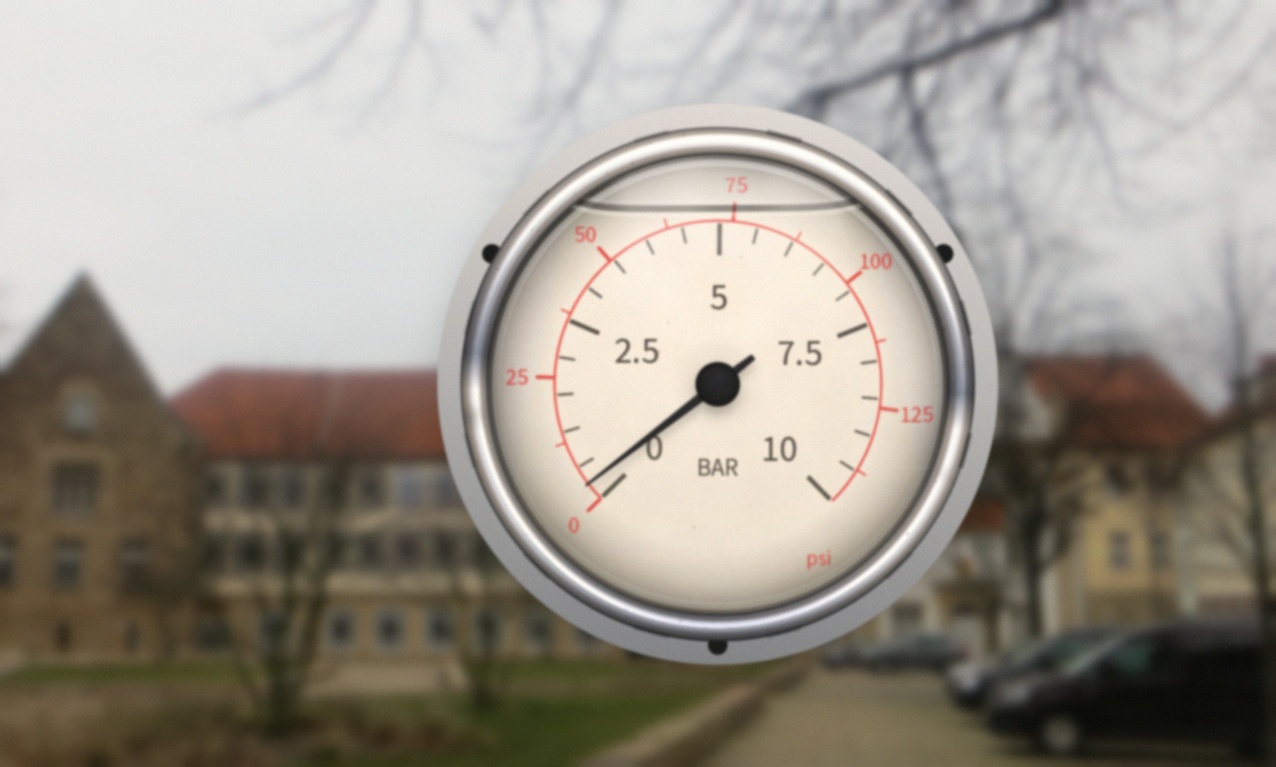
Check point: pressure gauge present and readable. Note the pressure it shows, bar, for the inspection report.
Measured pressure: 0.25 bar
